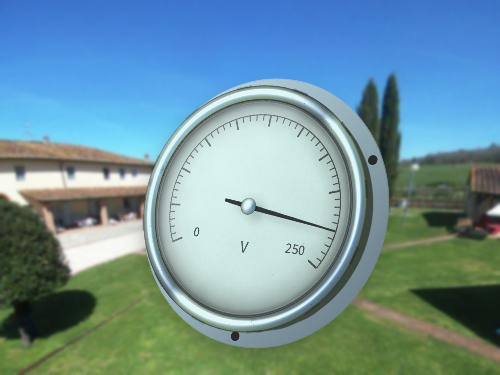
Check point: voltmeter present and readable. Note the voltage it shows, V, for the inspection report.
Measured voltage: 225 V
